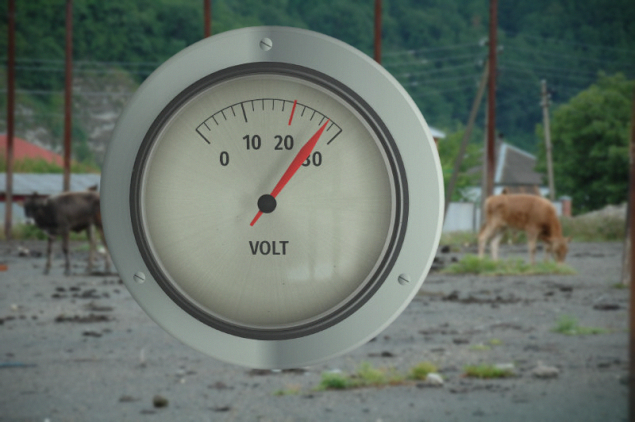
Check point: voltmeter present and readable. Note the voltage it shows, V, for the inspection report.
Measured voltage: 27 V
